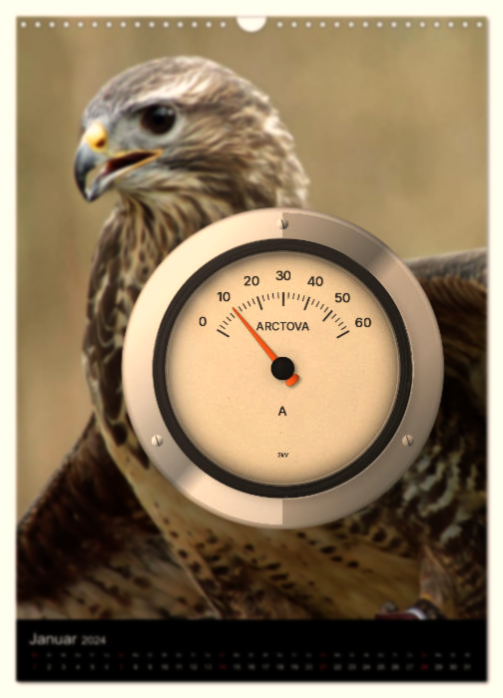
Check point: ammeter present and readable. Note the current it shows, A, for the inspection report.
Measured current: 10 A
